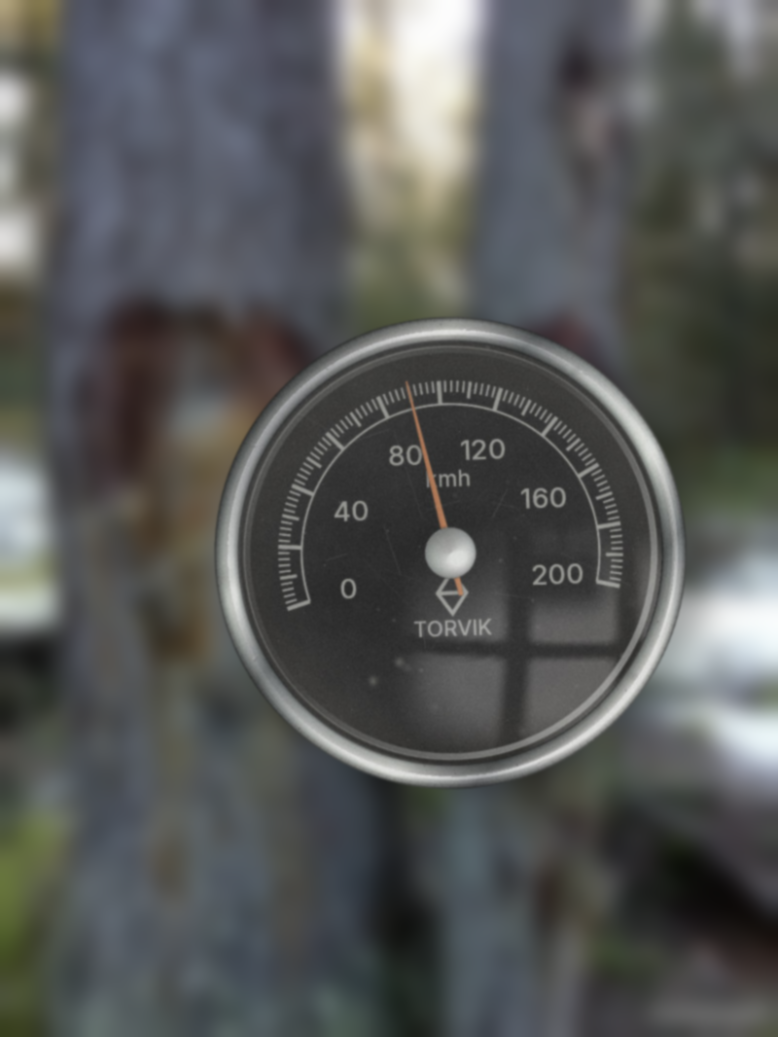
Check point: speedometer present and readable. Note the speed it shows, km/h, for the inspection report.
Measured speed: 90 km/h
